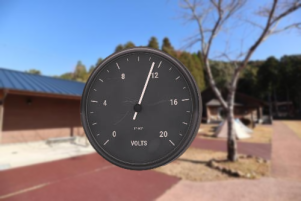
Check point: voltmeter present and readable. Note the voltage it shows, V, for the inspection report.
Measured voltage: 11.5 V
